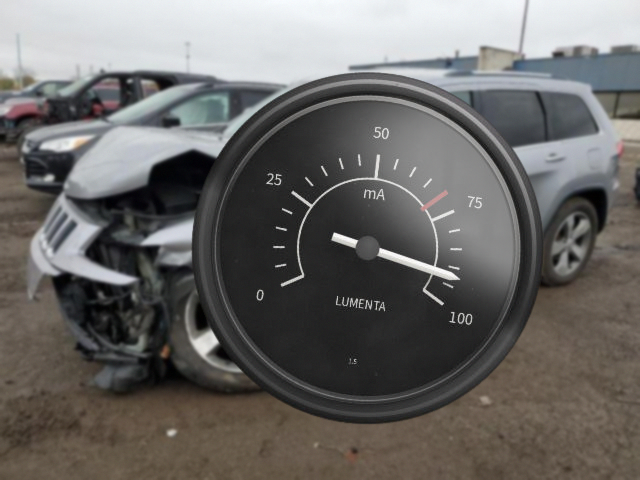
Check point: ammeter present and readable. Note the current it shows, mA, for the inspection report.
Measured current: 92.5 mA
